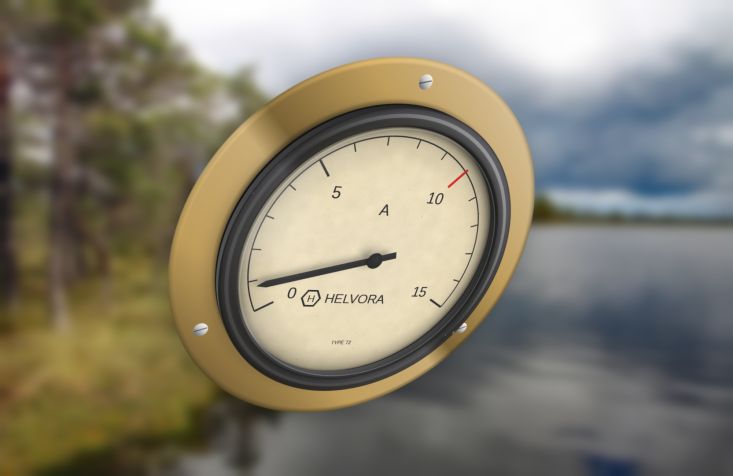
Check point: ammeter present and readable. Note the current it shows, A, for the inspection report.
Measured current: 1 A
